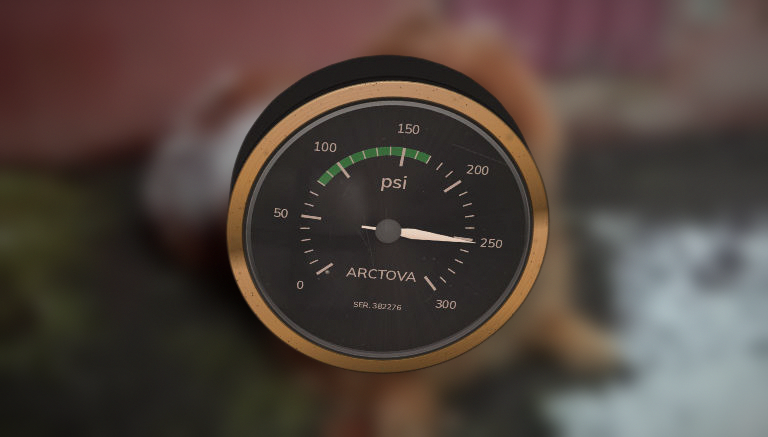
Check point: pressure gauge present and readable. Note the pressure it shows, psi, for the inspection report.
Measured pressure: 250 psi
